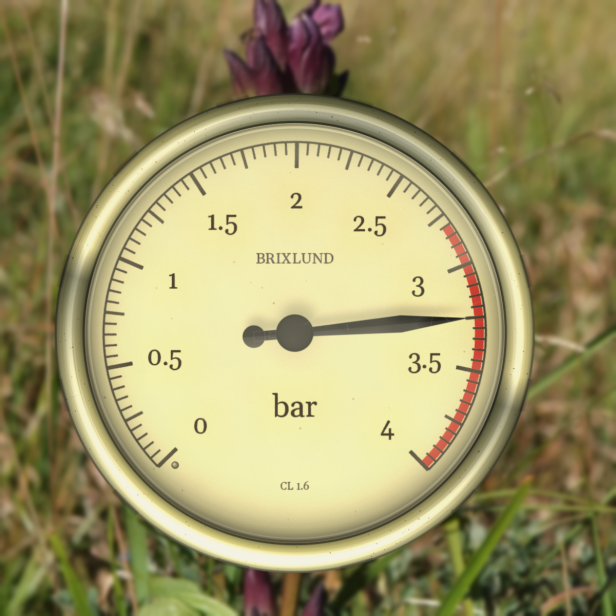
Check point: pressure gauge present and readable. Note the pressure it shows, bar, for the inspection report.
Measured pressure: 3.25 bar
